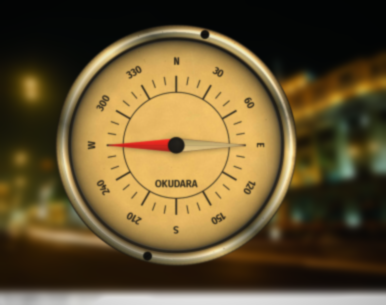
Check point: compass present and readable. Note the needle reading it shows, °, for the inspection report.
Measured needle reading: 270 °
